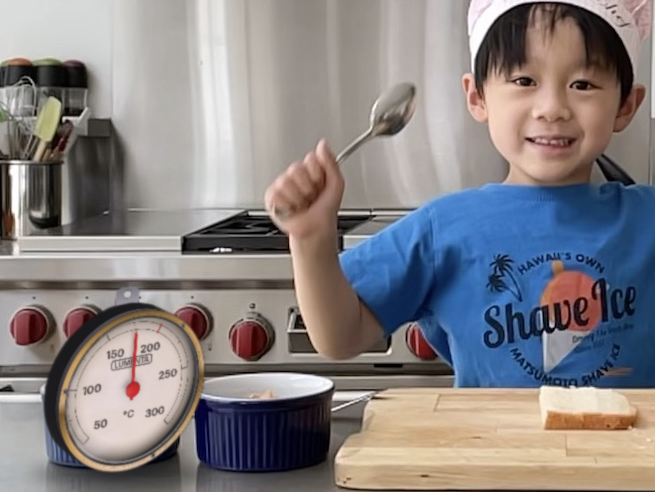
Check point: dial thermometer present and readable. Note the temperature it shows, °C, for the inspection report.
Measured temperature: 175 °C
